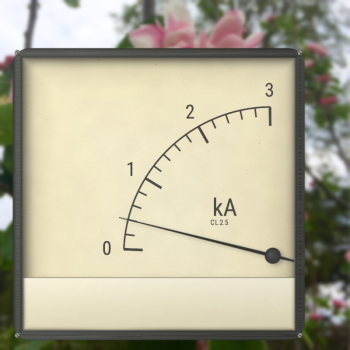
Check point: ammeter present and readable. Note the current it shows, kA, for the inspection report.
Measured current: 0.4 kA
